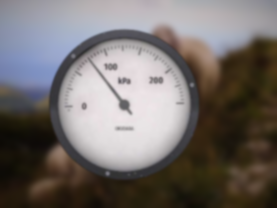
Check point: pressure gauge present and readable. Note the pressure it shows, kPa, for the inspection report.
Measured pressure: 75 kPa
